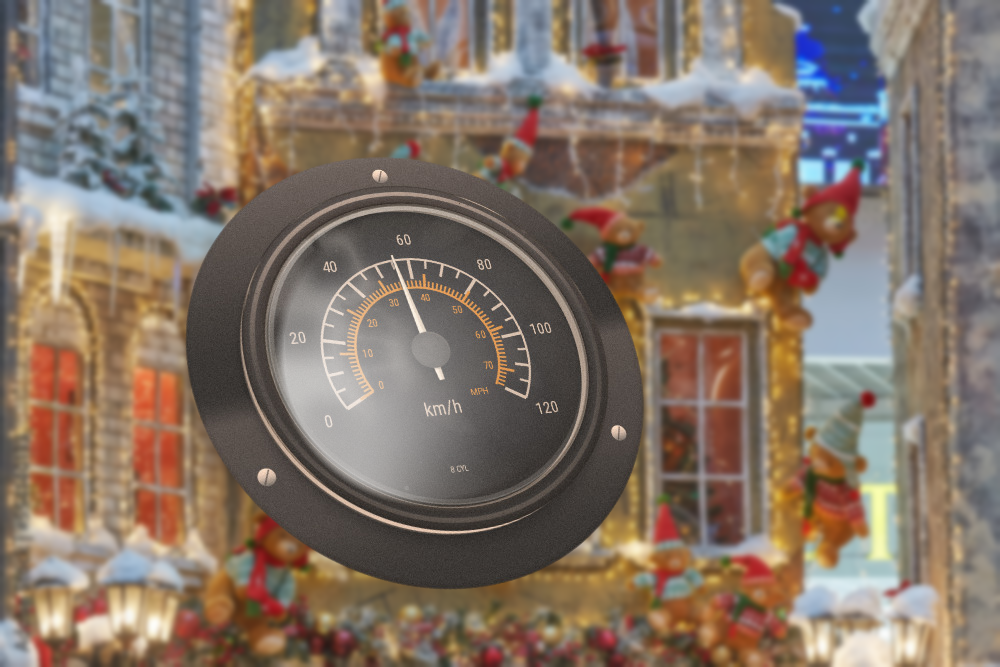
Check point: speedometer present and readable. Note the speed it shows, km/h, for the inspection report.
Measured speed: 55 km/h
